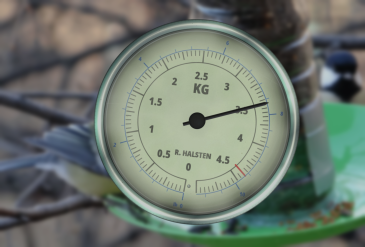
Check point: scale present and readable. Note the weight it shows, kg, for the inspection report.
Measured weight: 3.5 kg
